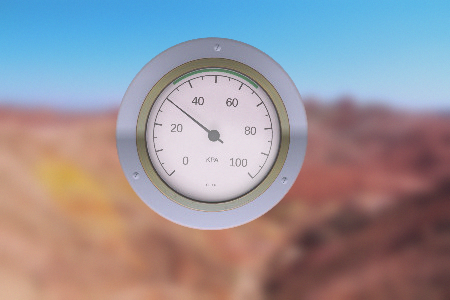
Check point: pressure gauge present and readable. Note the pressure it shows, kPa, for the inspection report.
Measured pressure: 30 kPa
